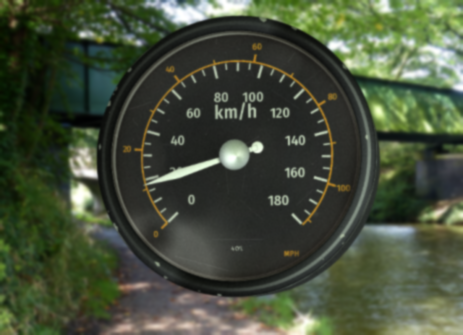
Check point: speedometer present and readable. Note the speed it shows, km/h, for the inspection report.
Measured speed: 17.5 km/h
